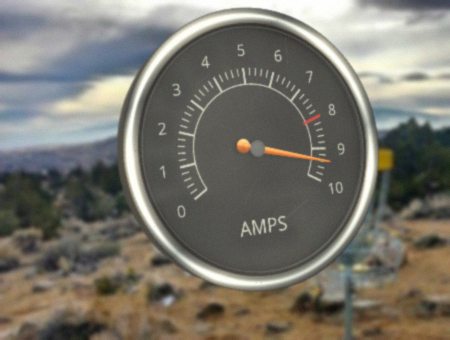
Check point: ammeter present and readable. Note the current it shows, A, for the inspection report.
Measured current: 9.4 A
